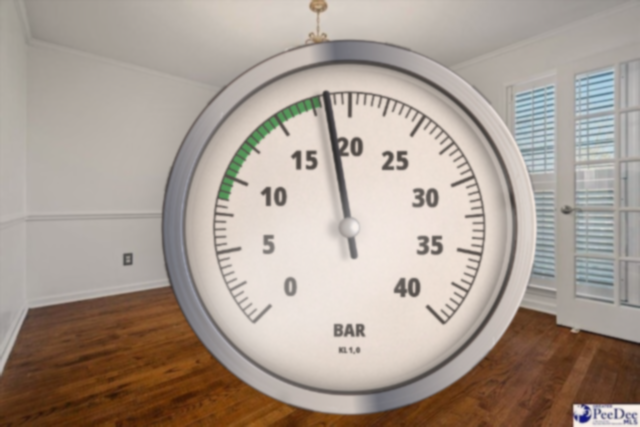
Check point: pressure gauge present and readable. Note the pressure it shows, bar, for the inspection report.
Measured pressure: 18.5 bar
